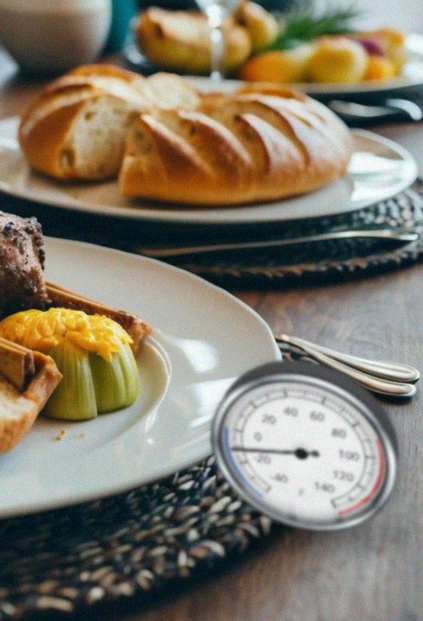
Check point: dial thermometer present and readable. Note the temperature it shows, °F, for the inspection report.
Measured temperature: -10 °F
